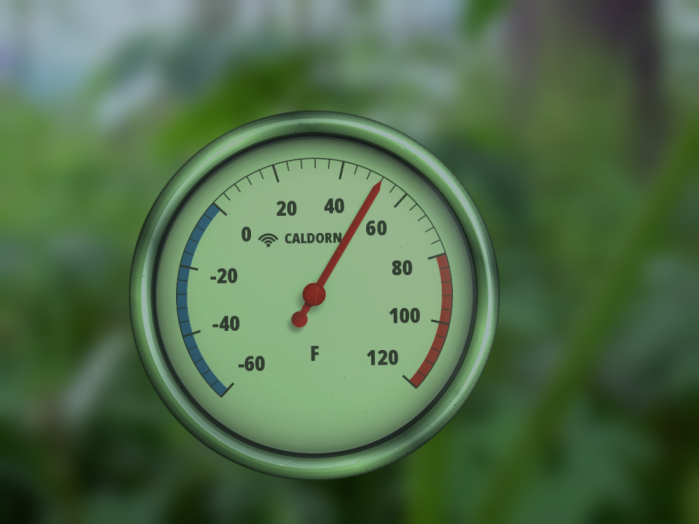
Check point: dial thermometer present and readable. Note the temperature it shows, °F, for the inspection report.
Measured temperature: 52 °F
